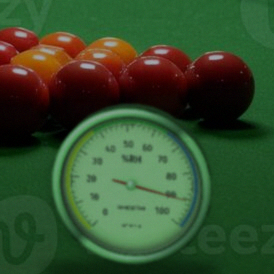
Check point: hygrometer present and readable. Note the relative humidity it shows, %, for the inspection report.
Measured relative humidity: 90 %
